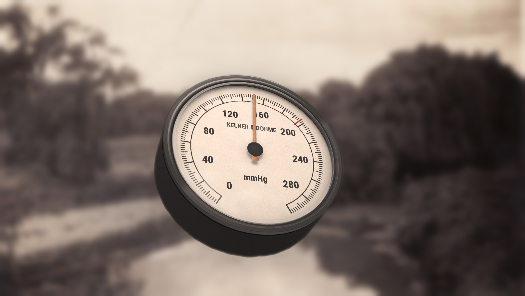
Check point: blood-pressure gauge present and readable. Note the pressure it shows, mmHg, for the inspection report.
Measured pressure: 150 mmHg
